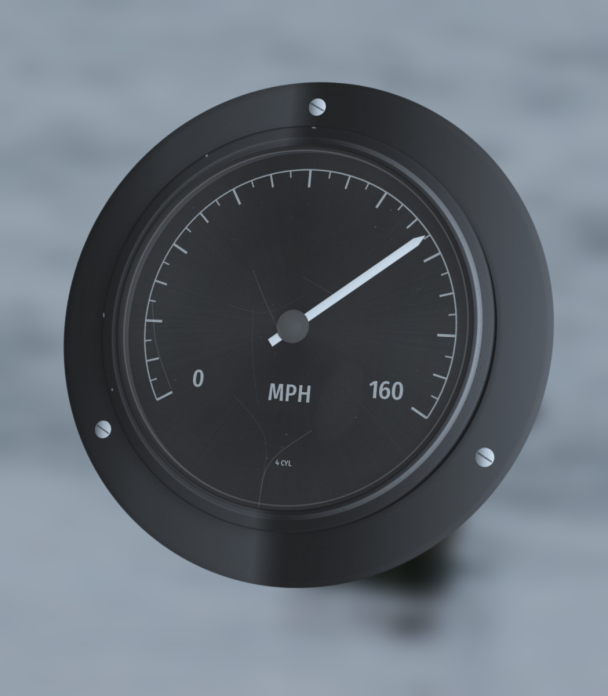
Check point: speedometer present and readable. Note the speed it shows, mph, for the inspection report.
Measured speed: 115 mph
